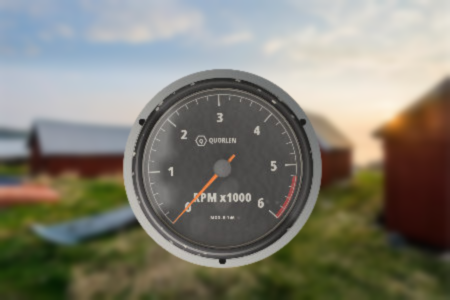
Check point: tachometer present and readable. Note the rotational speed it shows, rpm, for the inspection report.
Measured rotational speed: 0 rpm
